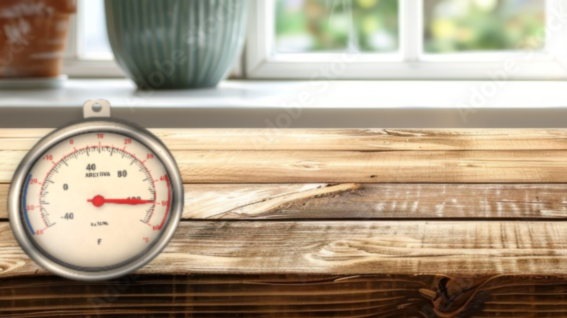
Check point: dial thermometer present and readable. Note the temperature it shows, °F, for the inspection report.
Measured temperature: 120 °F
